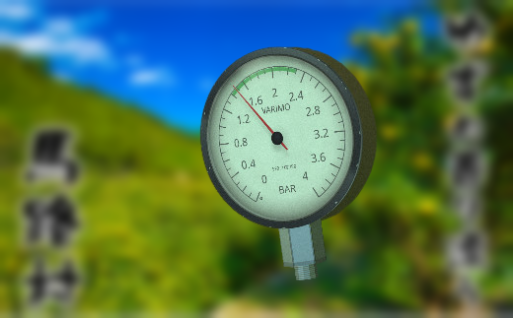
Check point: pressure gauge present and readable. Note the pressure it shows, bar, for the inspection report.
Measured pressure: 1.5 bar
